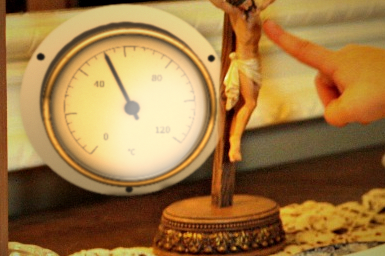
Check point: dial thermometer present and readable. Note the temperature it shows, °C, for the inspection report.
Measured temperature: 52 °C
